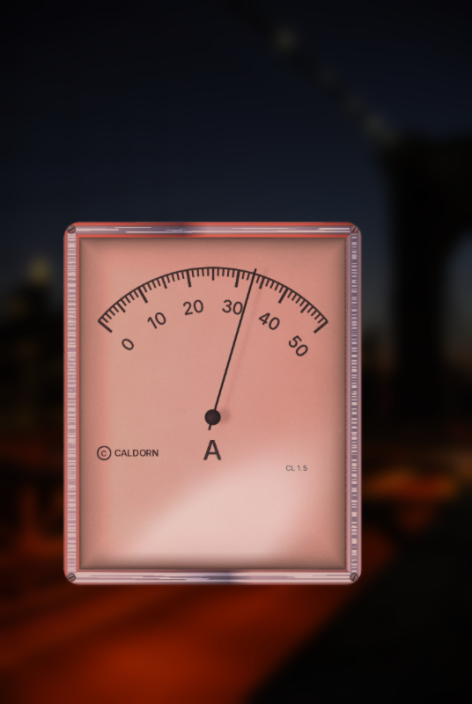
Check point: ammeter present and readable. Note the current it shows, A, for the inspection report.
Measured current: 33 A
